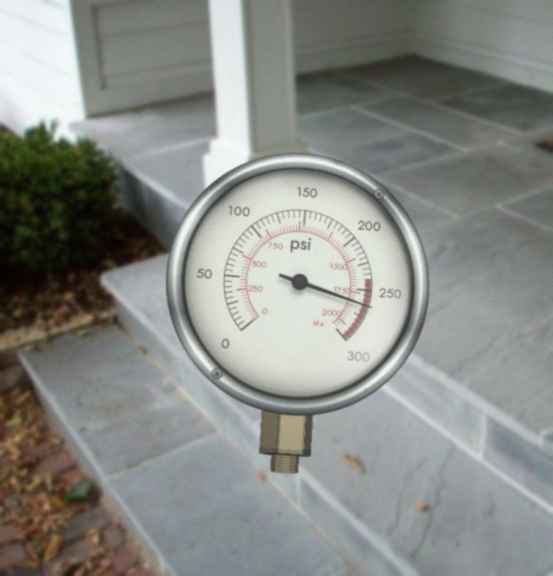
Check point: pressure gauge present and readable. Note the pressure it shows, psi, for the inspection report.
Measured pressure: 265 psi
